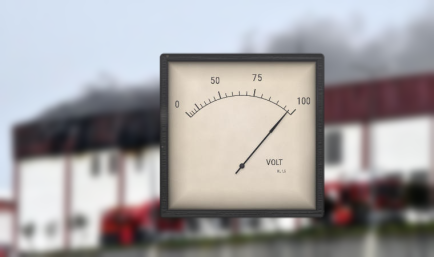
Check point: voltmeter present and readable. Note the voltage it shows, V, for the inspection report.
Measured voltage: 97.5 V
